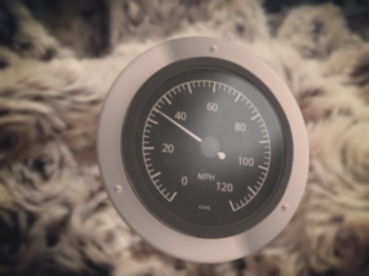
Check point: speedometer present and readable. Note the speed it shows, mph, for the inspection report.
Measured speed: 34 mph
